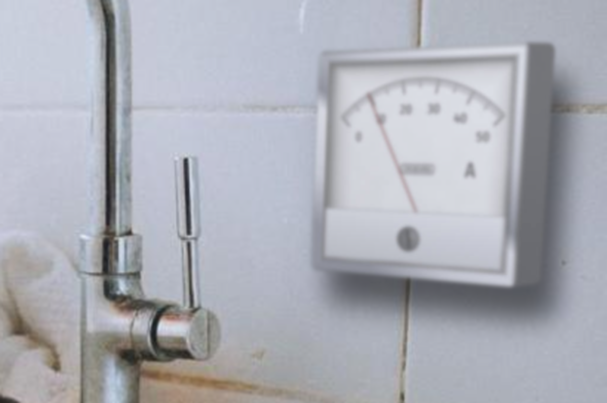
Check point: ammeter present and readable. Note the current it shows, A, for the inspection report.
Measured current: 10 A
